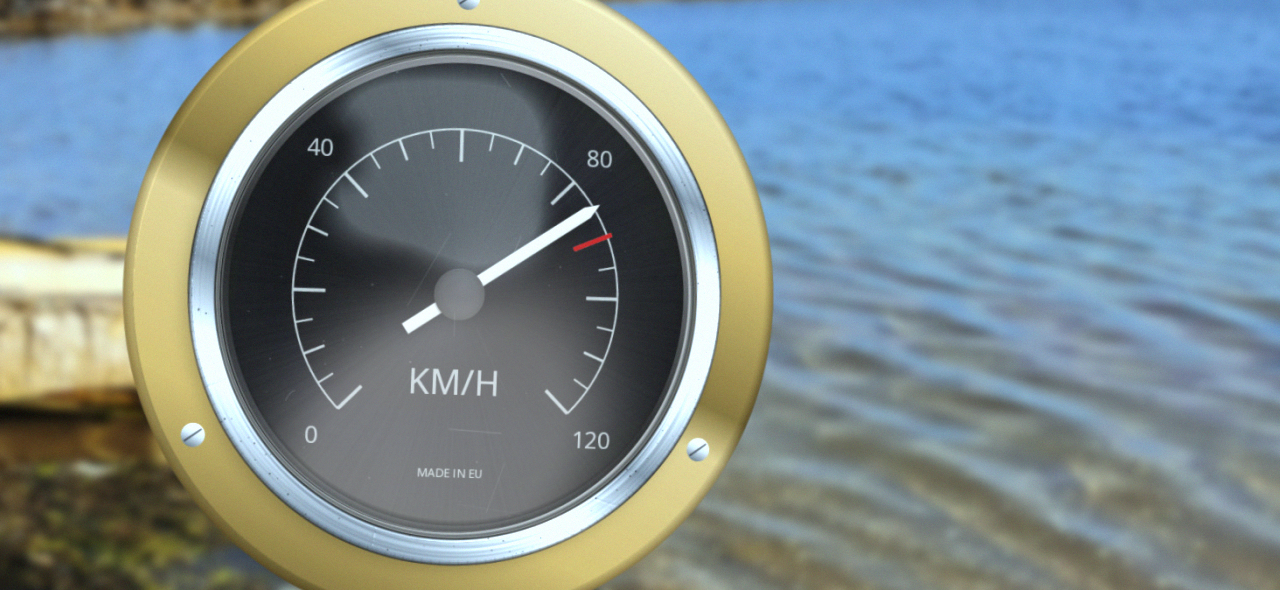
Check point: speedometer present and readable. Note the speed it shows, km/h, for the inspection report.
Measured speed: 85 km/h
